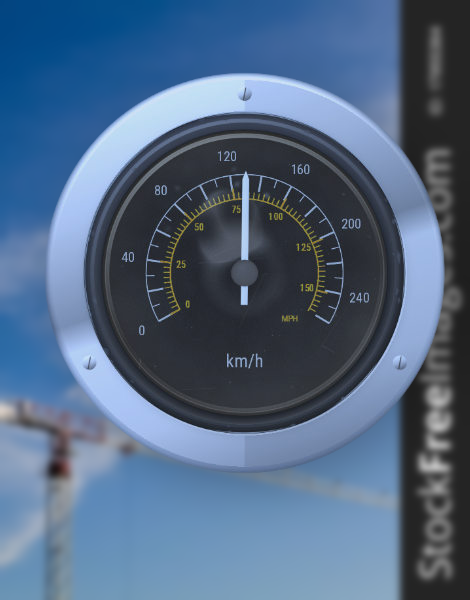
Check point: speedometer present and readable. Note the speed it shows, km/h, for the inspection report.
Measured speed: 130 km/h
